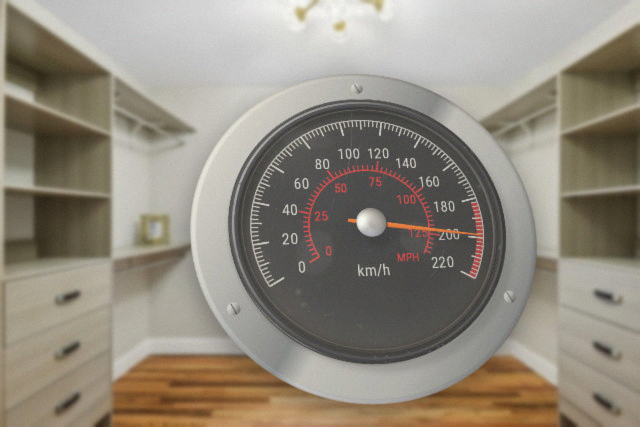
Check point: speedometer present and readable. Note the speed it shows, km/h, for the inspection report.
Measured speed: 200 km/h
